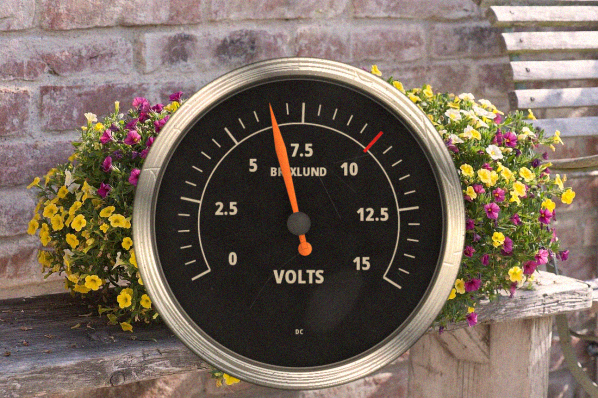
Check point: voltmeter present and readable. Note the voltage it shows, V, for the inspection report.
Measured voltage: 6.5 V
